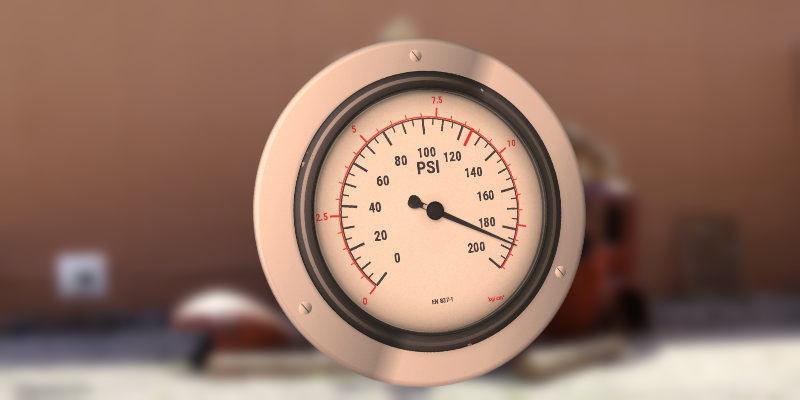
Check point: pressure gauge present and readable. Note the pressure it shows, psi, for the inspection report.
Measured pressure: 187.5 psi
